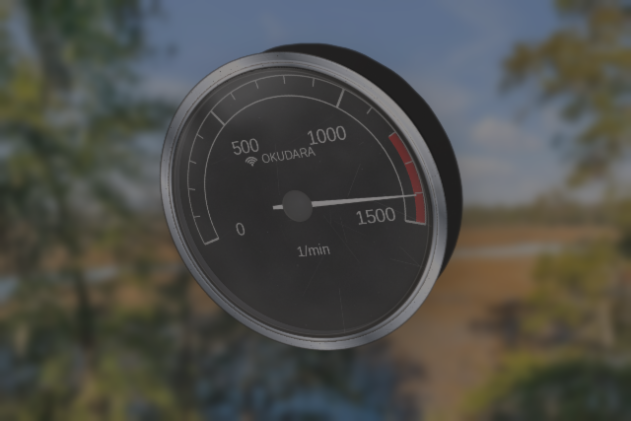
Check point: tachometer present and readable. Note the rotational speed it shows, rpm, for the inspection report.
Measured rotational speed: 1400 rpm
